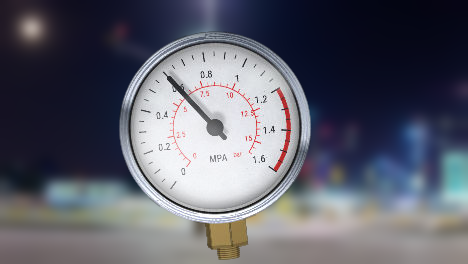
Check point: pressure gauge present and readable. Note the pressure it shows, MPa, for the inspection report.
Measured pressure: 0.6 MPa
